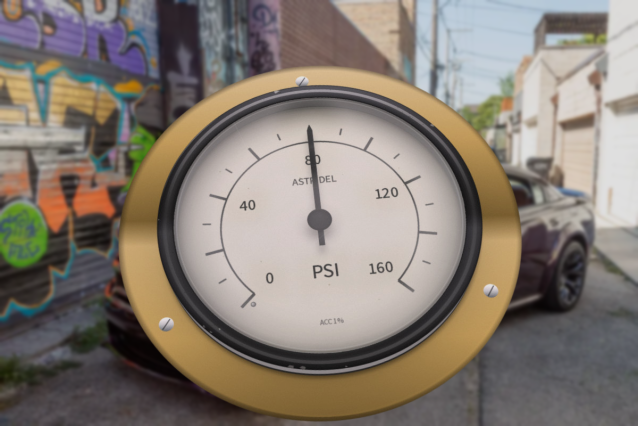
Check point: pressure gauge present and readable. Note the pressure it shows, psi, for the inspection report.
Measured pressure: 80 psi
